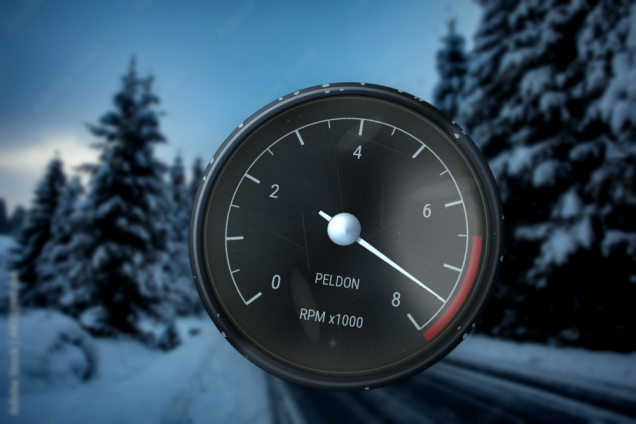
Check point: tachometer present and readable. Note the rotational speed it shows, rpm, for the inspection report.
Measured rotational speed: 7500 rpm
